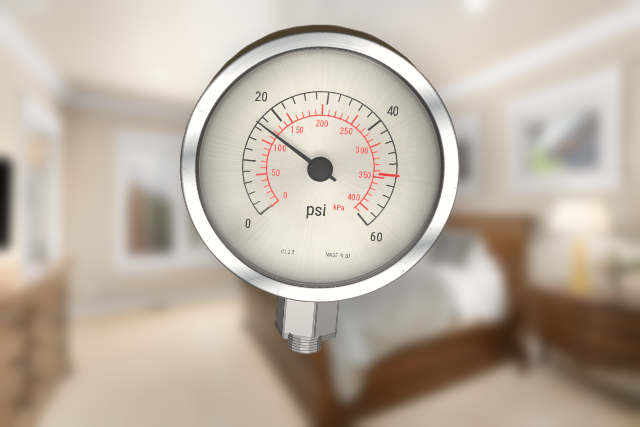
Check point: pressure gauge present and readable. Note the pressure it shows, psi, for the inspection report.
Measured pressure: 17 psi
